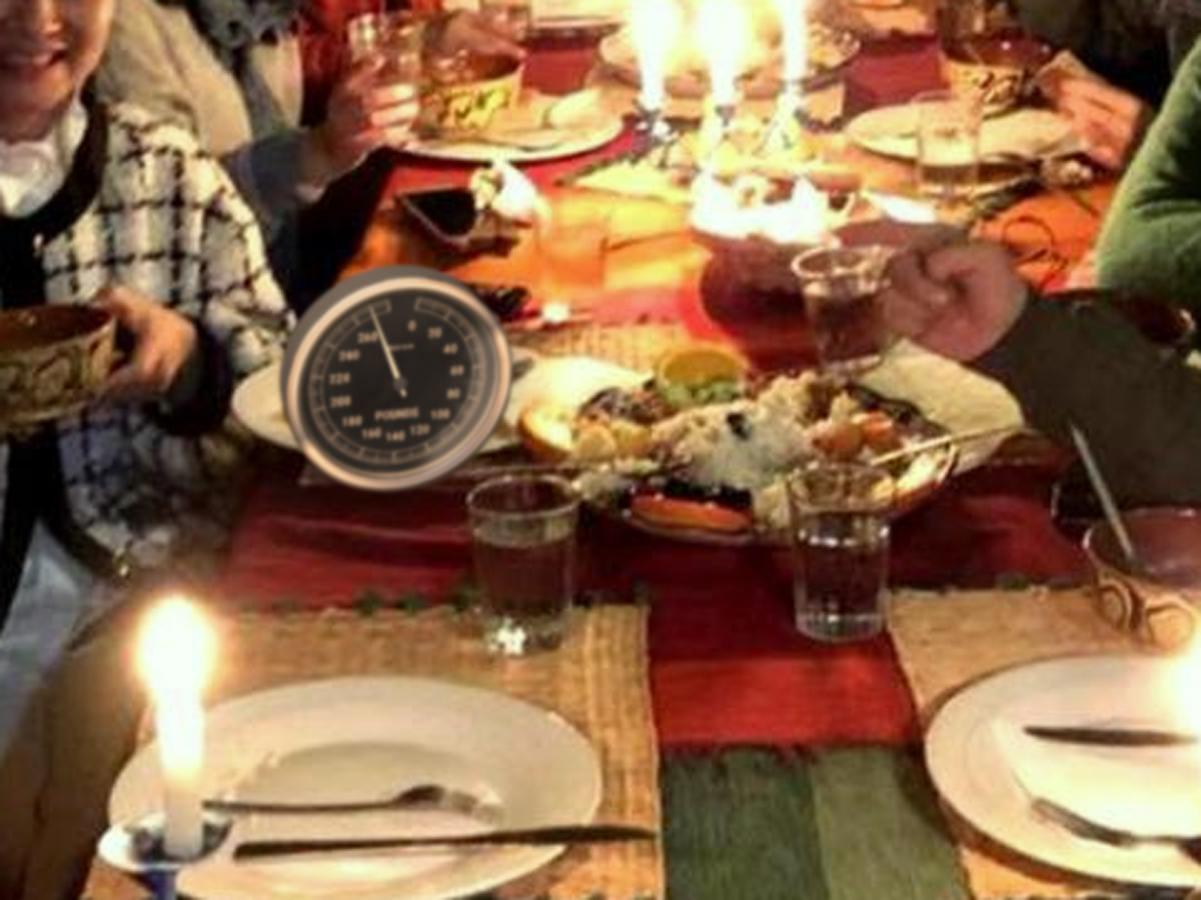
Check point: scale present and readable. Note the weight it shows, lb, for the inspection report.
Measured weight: 270 lb
